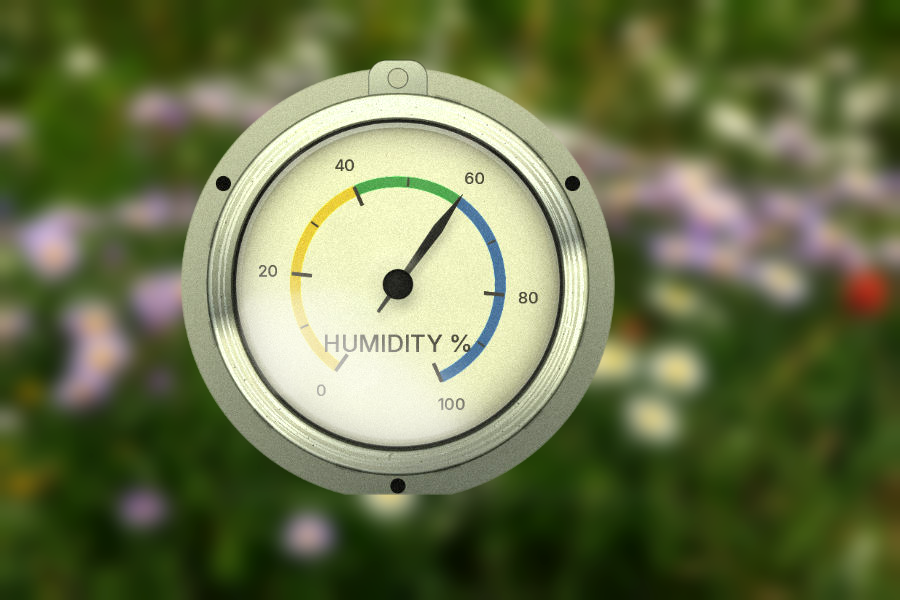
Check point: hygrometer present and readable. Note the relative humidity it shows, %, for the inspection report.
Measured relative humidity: 60 %
